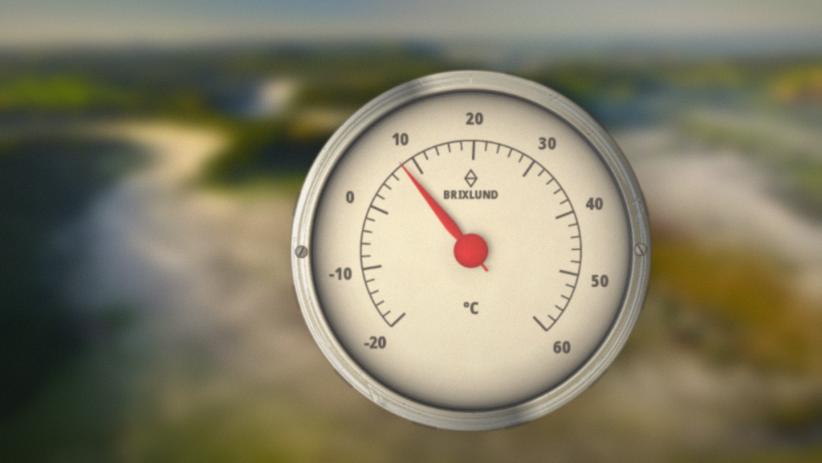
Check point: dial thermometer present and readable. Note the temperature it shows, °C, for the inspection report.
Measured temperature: 8 °C
